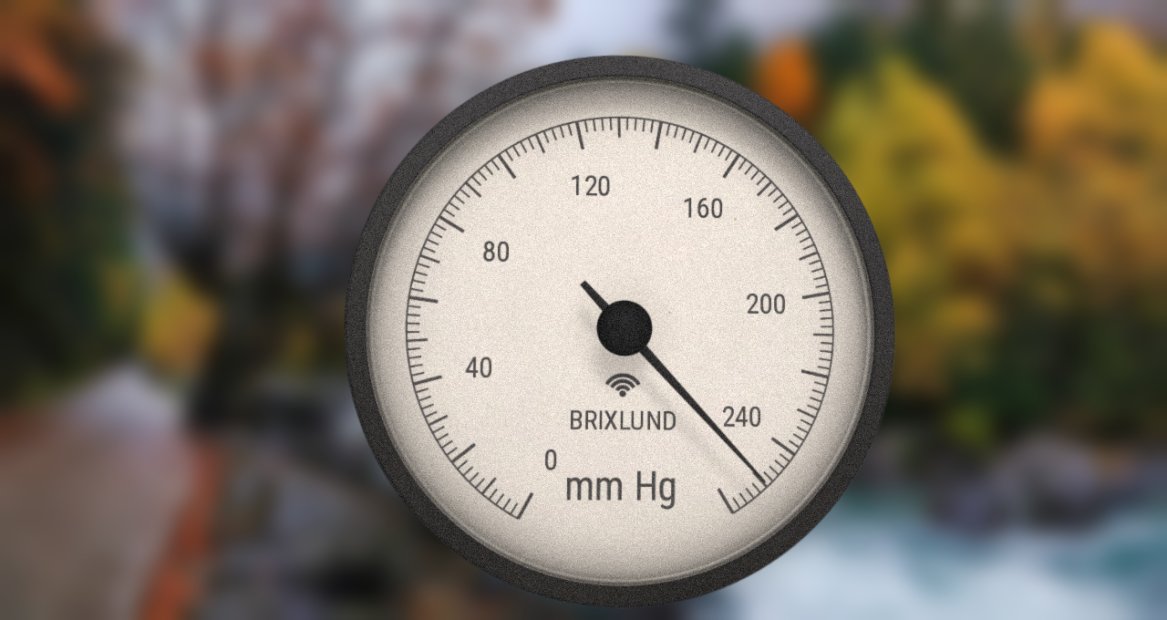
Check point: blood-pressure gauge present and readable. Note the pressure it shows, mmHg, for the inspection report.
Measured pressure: 250 mmHg
